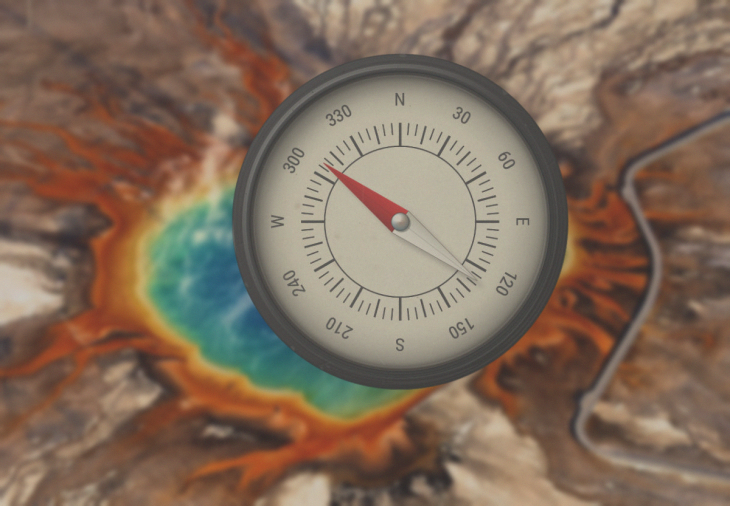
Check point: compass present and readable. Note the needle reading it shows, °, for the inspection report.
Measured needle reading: 307.5 °
